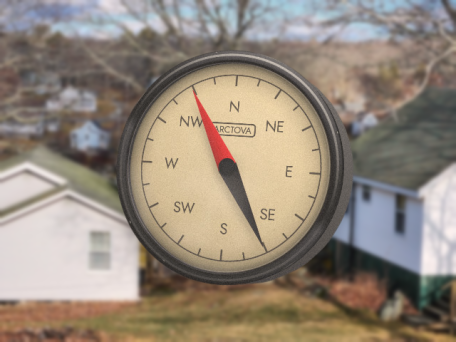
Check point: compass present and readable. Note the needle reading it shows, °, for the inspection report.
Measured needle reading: 330 °
